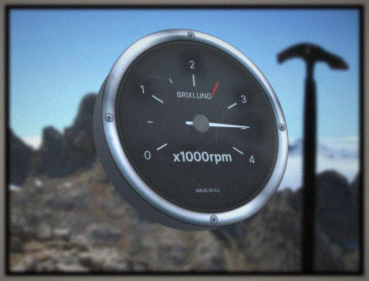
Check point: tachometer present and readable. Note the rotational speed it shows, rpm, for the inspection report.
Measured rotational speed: 3500 rpm
